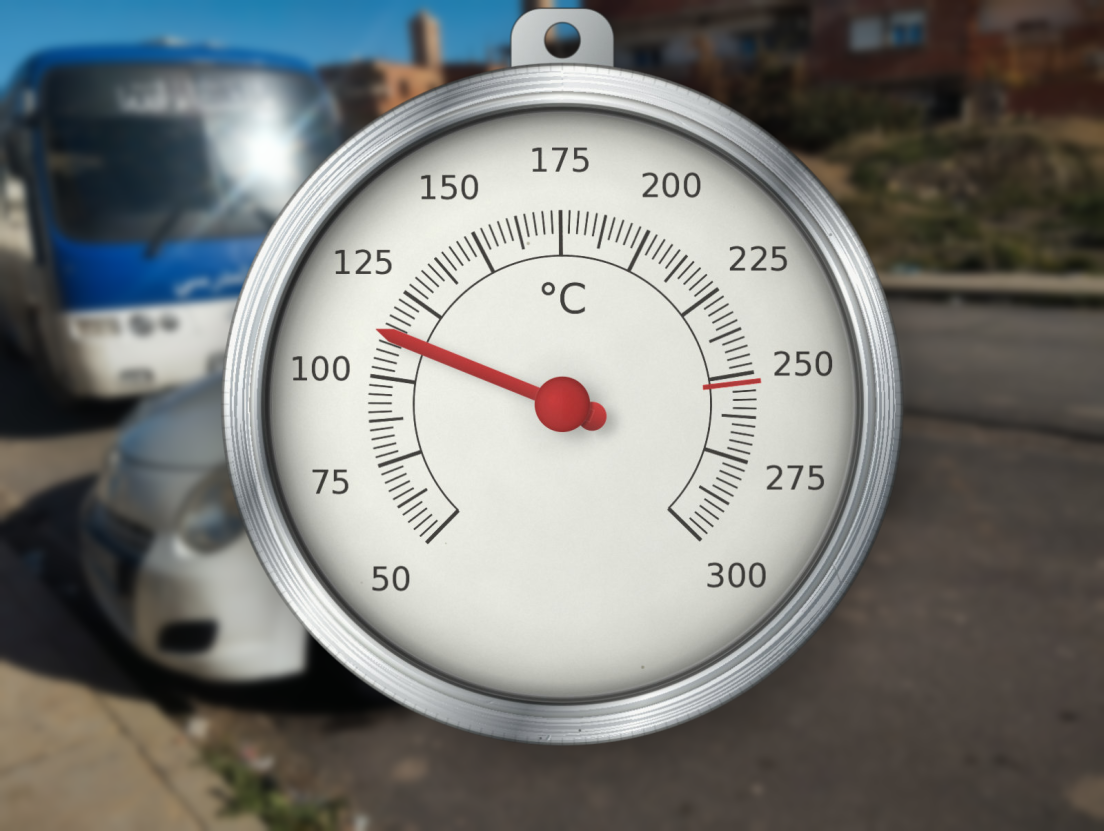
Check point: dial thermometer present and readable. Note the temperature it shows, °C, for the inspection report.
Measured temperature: 112.5 °C
